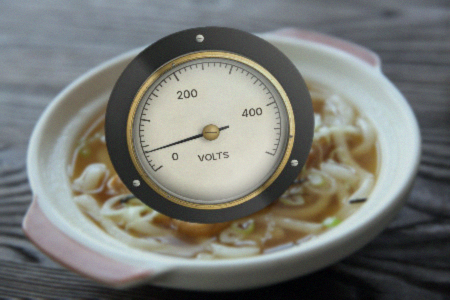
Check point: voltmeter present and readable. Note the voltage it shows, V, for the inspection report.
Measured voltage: 40 V
